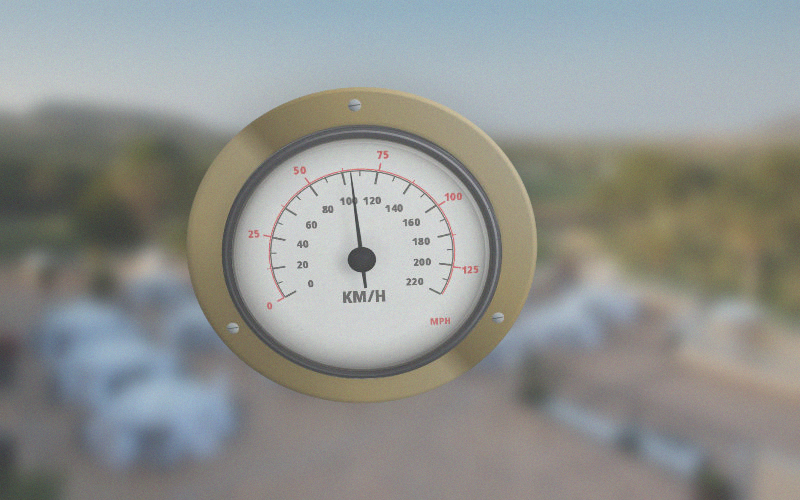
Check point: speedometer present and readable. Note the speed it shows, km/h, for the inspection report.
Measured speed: 105 km/h
